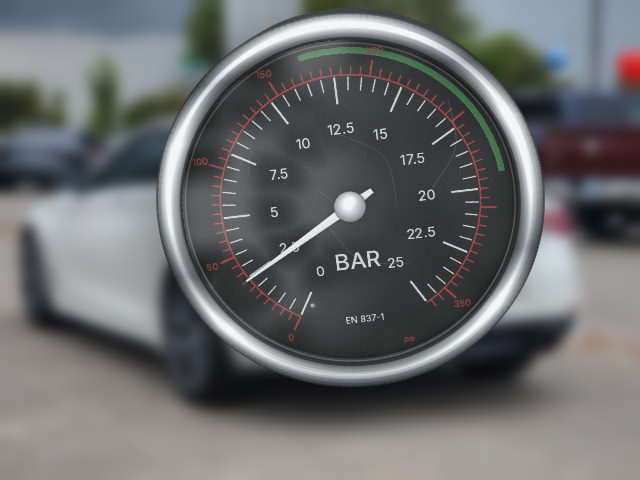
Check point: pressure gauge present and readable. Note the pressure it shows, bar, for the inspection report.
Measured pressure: 2.5 bar
